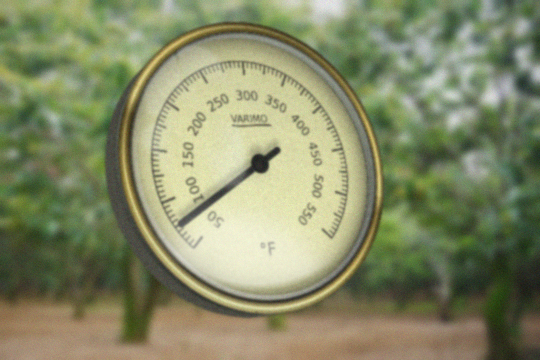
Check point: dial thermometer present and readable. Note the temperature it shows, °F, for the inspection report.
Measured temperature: 75 °F
